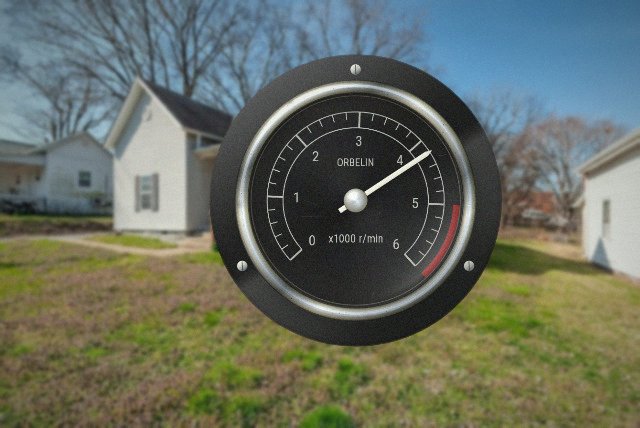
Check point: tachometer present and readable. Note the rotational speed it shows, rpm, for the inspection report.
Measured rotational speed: 4200 rpm
